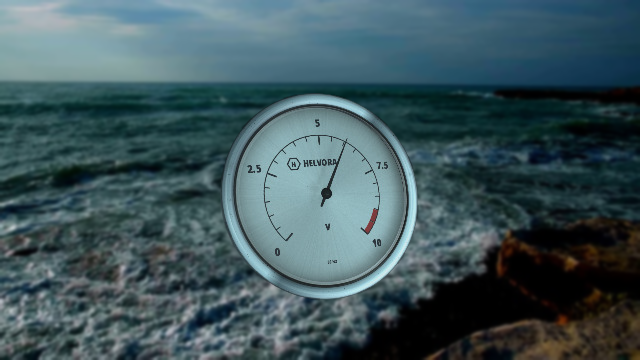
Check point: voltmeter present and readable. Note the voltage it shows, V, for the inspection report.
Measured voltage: 6 V
